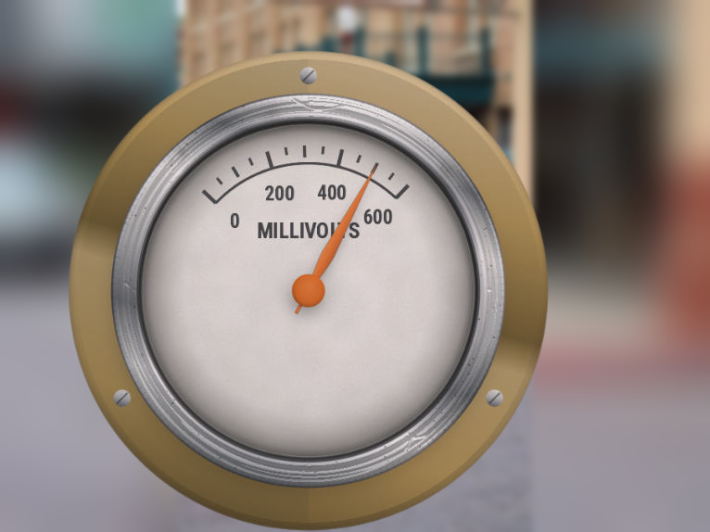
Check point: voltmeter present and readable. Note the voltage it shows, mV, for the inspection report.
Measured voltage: 500 mV
